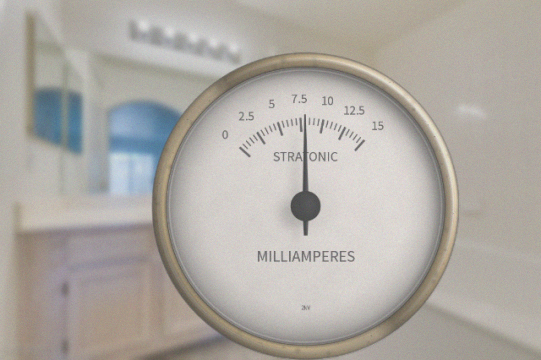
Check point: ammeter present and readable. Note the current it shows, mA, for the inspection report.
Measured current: 8 mA
